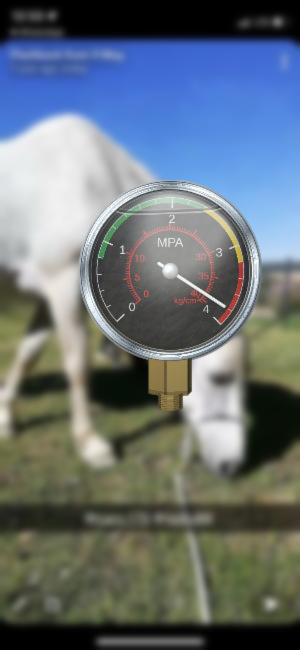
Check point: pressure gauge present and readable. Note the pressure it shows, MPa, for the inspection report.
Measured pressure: 3.8 MPa
